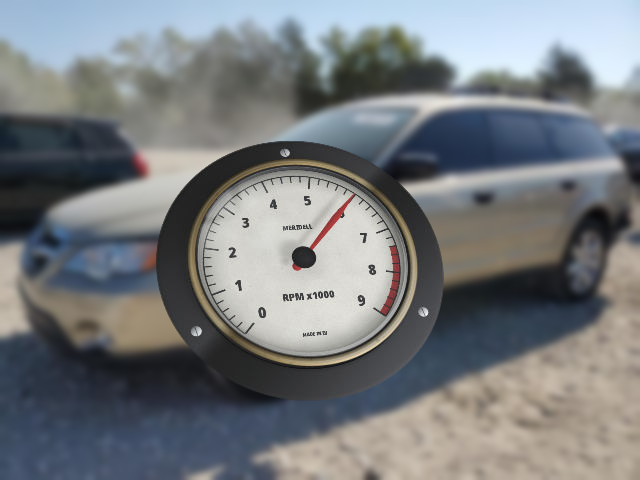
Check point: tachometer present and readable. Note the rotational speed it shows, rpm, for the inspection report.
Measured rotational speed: 6000 rpm
